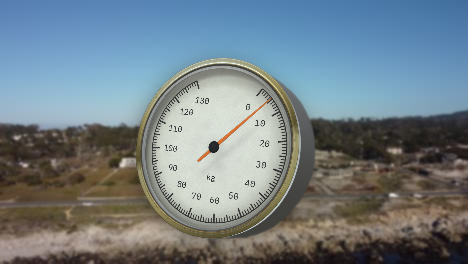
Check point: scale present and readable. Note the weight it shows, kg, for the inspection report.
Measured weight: 5 kg
